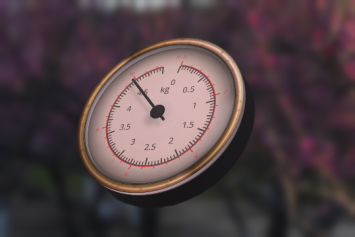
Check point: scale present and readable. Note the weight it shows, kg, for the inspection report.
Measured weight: 4.5 kg
